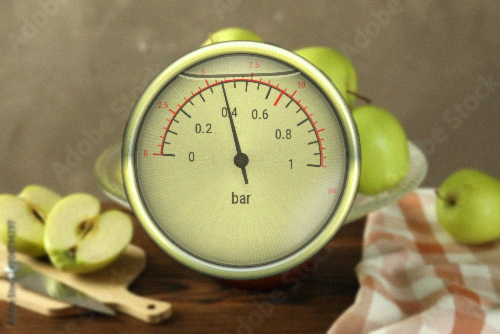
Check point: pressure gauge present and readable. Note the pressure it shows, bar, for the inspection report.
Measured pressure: 0.4 bar
